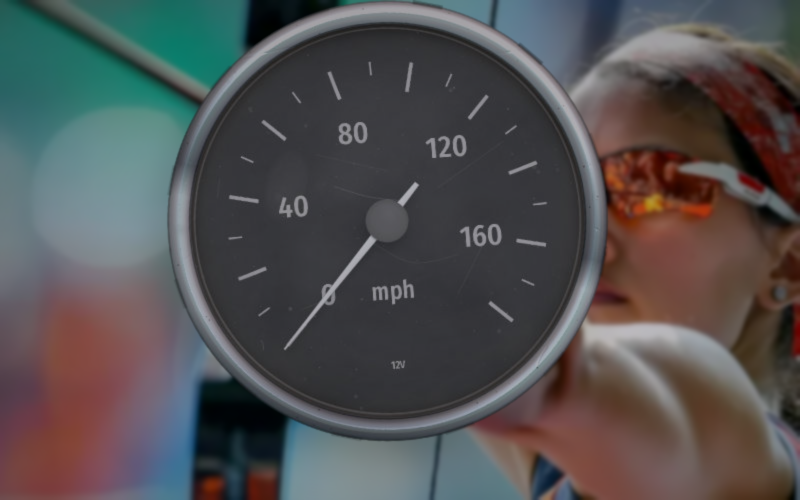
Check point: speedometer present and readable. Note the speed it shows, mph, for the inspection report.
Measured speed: 0 mph
